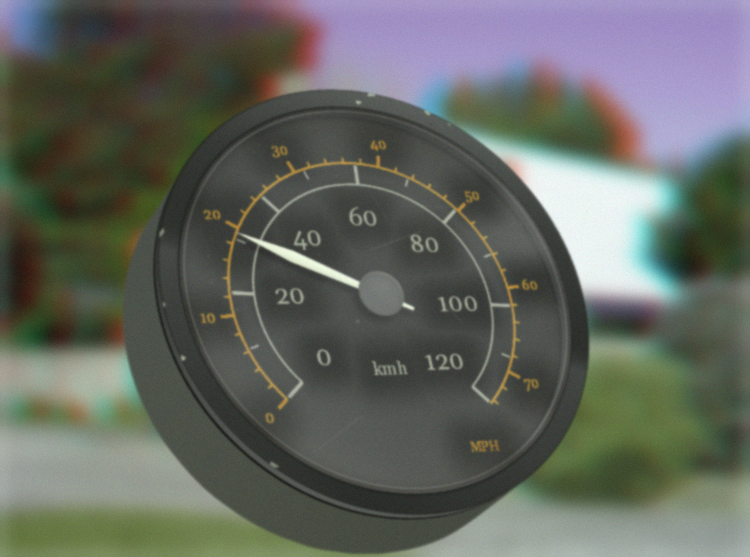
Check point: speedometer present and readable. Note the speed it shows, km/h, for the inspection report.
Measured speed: 30 km/h
